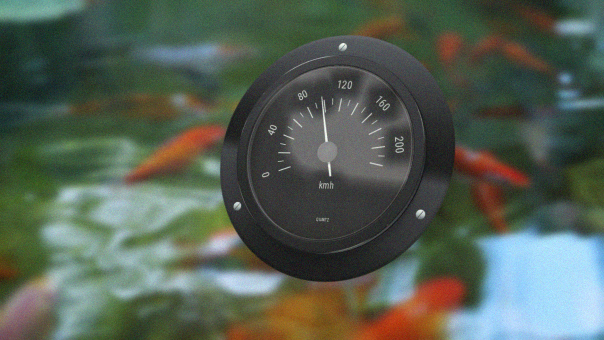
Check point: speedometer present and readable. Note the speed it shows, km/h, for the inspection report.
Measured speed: 100 km/h
